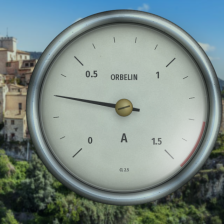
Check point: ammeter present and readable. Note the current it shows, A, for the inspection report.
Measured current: 0.3 A
